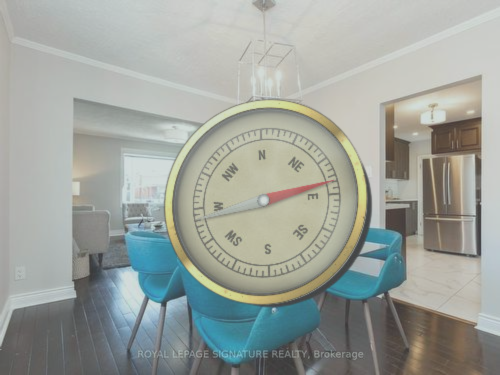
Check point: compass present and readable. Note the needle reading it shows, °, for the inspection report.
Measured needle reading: 80 °
